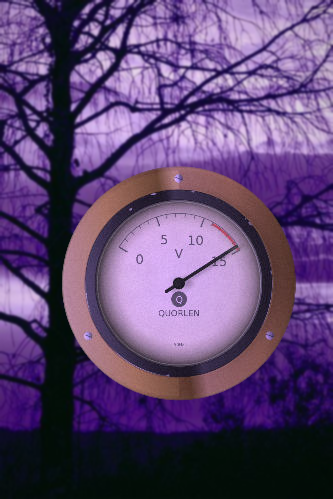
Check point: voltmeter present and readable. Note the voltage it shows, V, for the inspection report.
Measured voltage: 14.5 V
